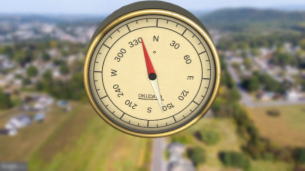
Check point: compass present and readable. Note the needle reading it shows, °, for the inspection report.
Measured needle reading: 340 °
